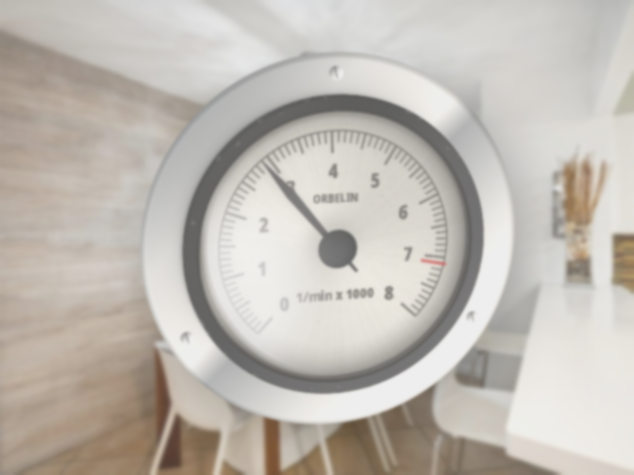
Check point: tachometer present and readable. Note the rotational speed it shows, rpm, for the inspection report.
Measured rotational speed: 2900 rpm
